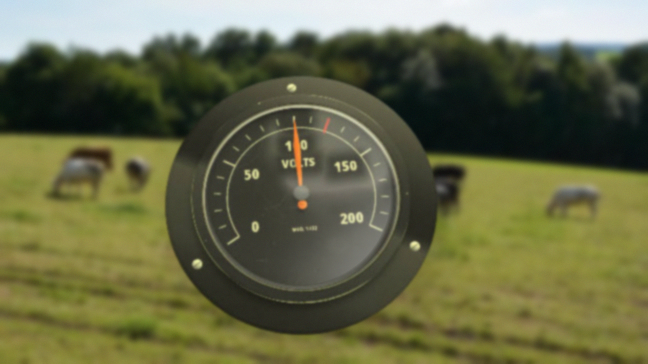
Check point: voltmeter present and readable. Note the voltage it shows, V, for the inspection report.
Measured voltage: 100 V
